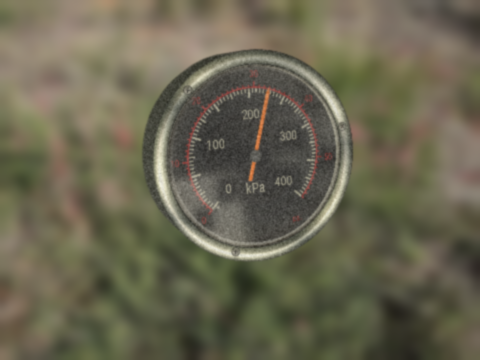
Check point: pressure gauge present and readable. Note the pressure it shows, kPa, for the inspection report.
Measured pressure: 225 kPa
